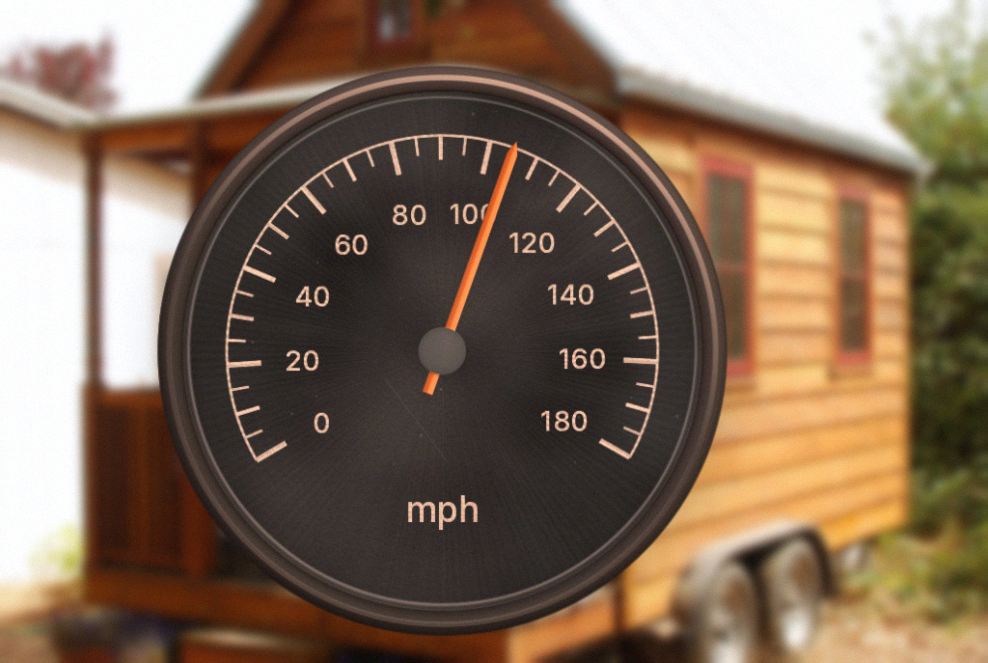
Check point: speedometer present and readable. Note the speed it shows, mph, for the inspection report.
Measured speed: 105 mph
